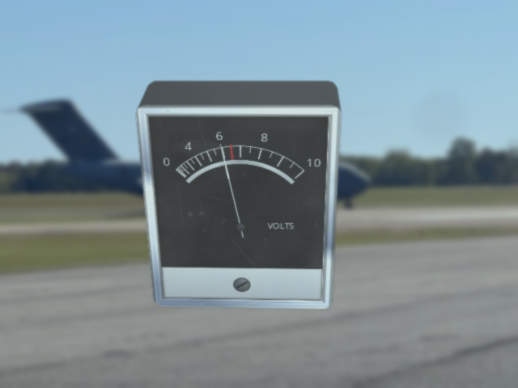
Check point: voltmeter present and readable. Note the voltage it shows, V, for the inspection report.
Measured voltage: 6 V
